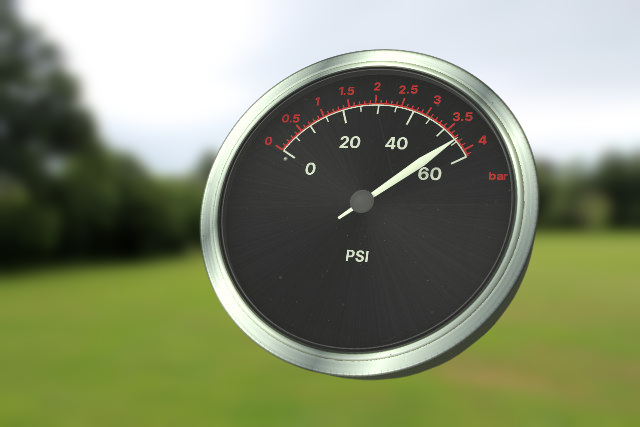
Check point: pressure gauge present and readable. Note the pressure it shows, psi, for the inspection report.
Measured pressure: 55 psi
